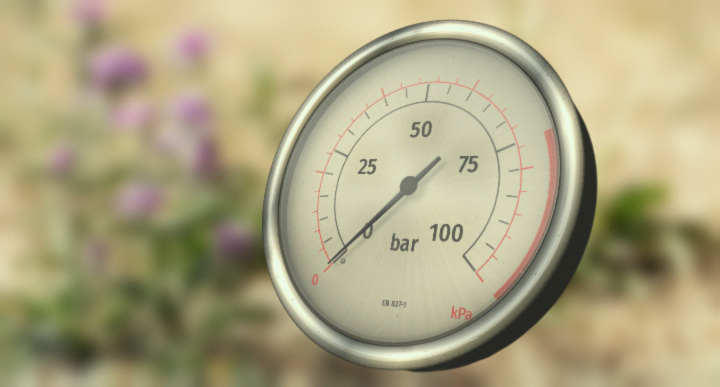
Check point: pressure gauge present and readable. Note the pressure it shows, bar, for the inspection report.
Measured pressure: 0 bar
